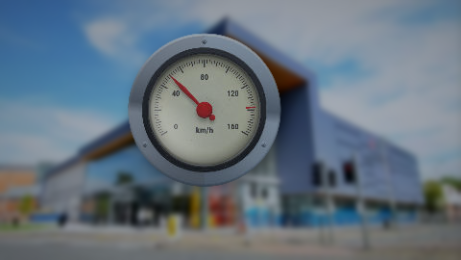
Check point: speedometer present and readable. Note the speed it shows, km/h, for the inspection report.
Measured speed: 50 km/h
